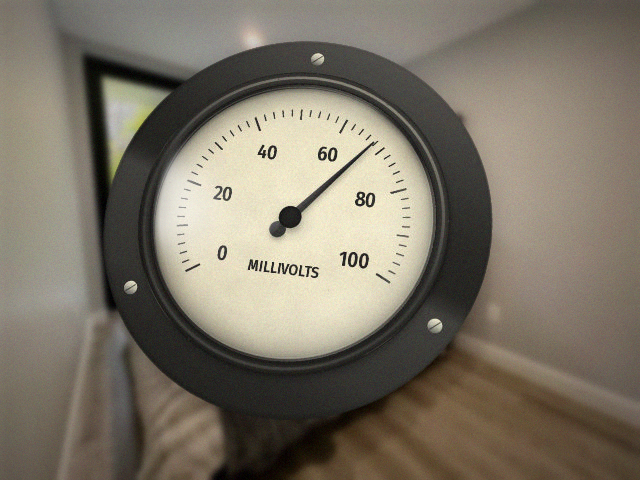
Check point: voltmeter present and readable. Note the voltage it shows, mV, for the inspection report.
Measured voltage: 68 mV
